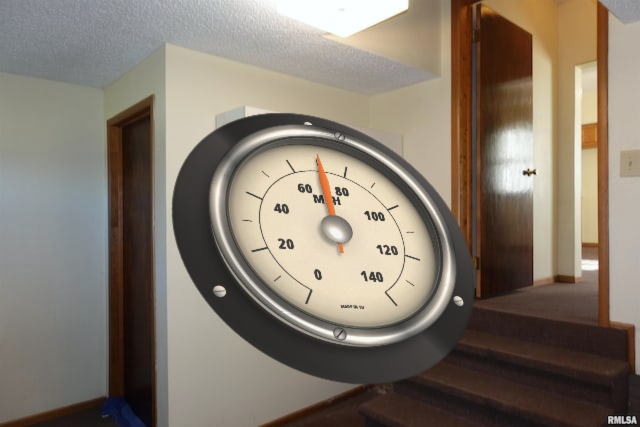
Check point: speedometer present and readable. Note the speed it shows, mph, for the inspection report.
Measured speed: 70 mph
